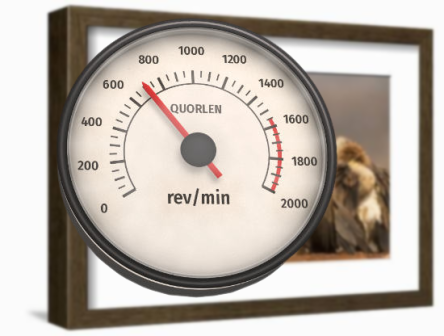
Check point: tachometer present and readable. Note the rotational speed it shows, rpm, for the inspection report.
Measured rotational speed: 700 rpm
